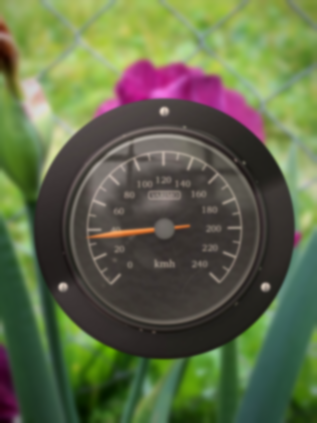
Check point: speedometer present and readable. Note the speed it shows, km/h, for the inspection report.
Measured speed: 35 km/h
